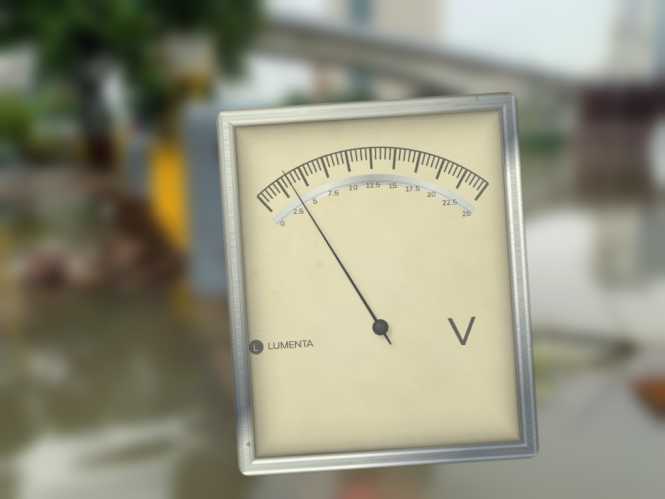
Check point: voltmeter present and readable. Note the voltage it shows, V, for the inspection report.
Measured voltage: 3.5 V
